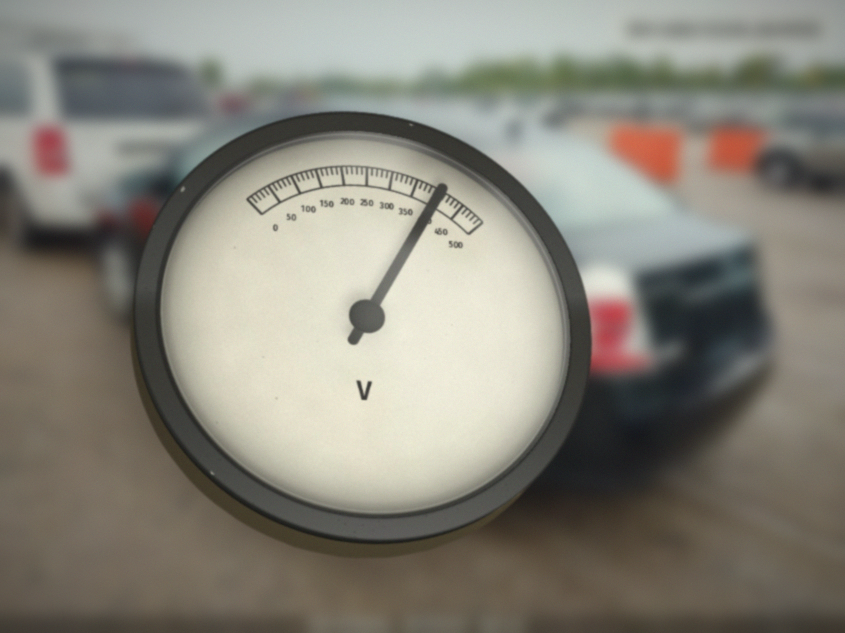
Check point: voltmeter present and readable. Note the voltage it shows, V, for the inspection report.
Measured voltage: 400 V
